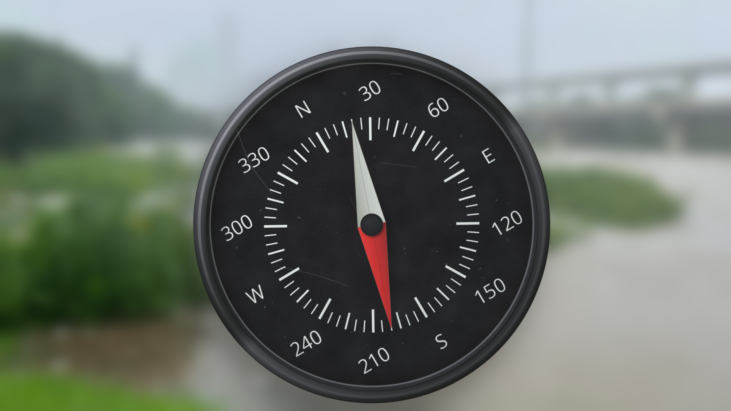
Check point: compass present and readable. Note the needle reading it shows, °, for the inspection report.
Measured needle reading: 200 °
